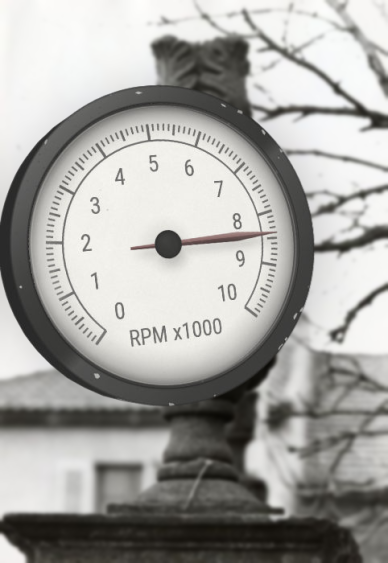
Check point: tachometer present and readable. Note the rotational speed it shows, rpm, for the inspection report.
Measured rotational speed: 8400 rpm
